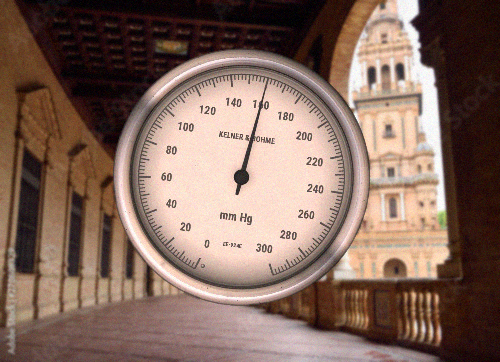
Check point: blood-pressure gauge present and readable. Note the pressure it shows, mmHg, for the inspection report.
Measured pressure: 160 mmHg
